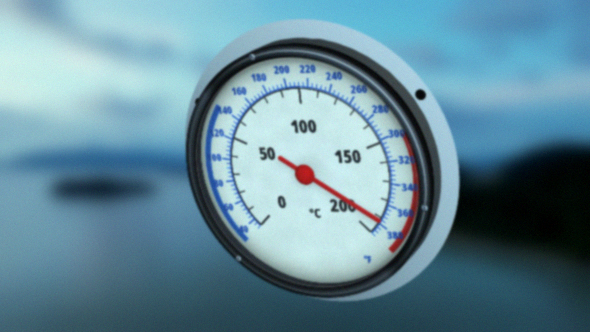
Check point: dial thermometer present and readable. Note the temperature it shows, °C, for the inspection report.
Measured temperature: 190 °C
